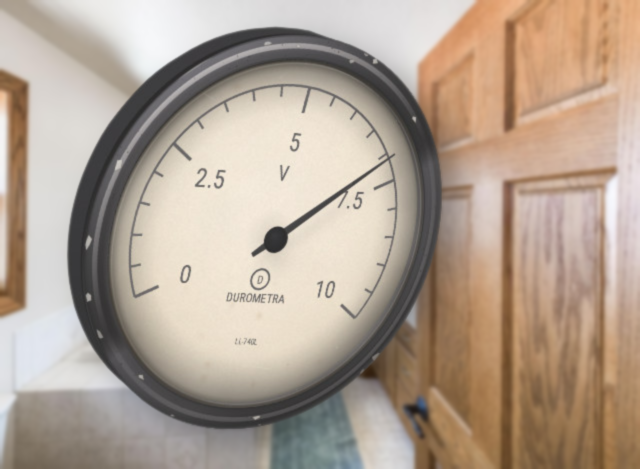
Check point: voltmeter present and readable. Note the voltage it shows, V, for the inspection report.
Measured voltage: 7 V
